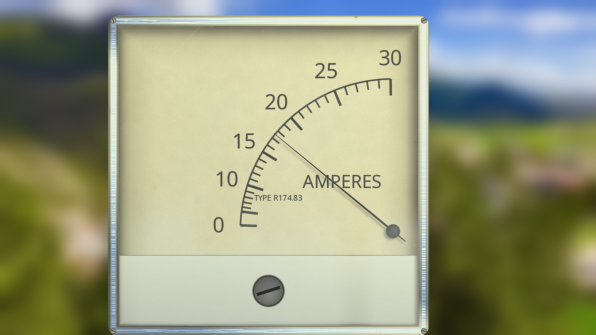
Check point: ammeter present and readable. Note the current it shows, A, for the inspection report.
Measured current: 17.5 A
